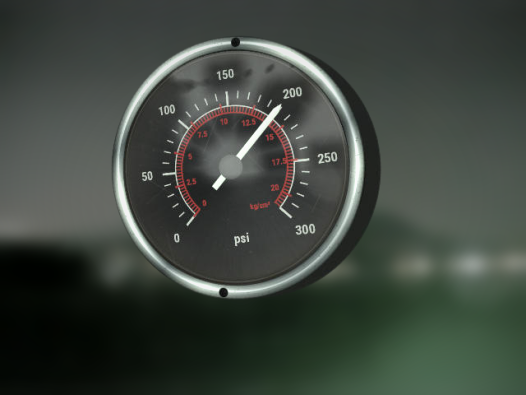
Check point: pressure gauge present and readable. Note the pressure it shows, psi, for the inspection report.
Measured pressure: 200 psi
